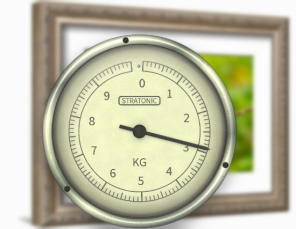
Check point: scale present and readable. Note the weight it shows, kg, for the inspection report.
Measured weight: 2.9 kg
